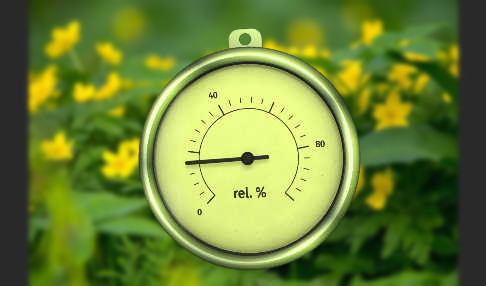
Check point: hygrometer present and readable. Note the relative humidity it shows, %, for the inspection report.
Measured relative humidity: 16 %
